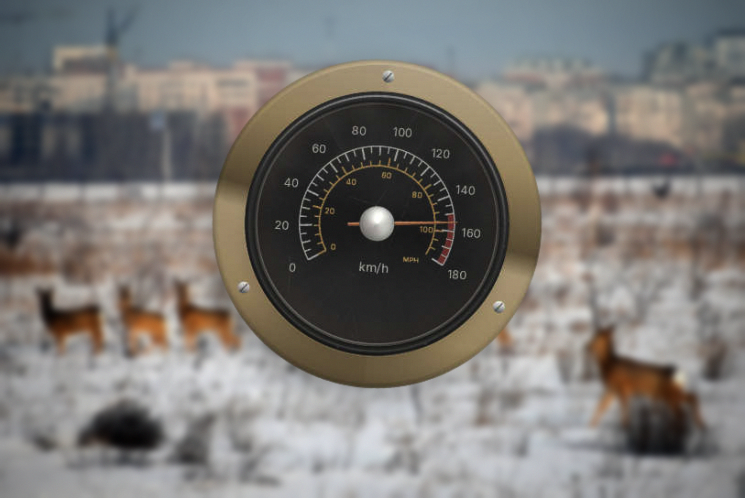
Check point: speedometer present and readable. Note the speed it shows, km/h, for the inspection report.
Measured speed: 155 km/h
